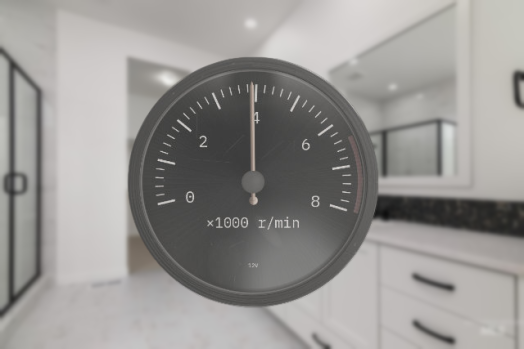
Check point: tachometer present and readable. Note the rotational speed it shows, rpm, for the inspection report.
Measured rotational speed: 3900 rpm
